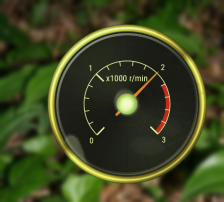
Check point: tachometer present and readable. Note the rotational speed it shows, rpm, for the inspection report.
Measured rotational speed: 2000 rpm
